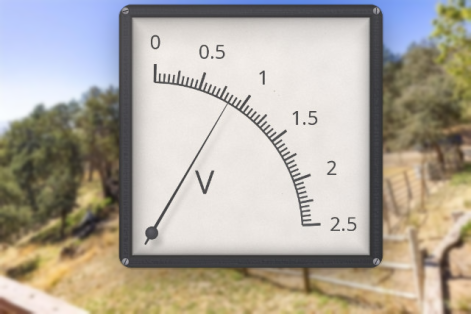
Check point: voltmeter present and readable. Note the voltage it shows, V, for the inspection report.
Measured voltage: 0.85 V
